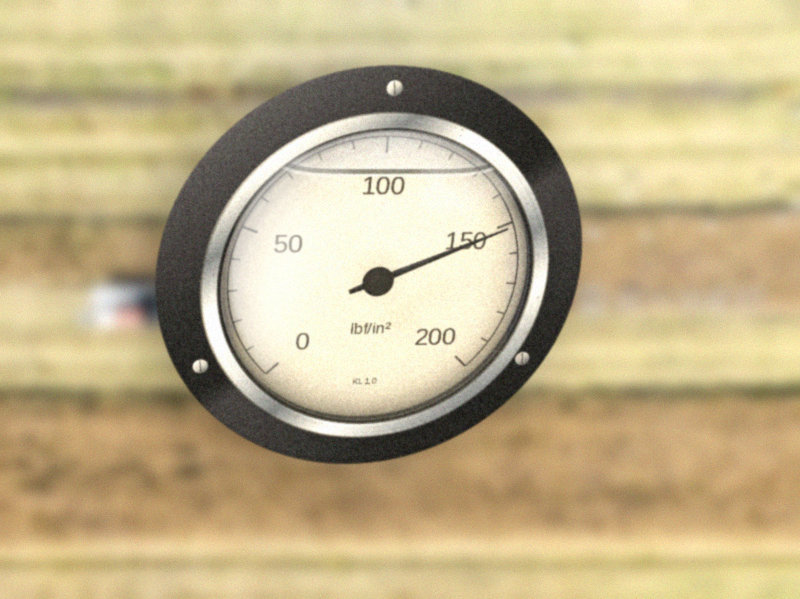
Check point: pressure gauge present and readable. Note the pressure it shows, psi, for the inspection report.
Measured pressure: 150 psi
